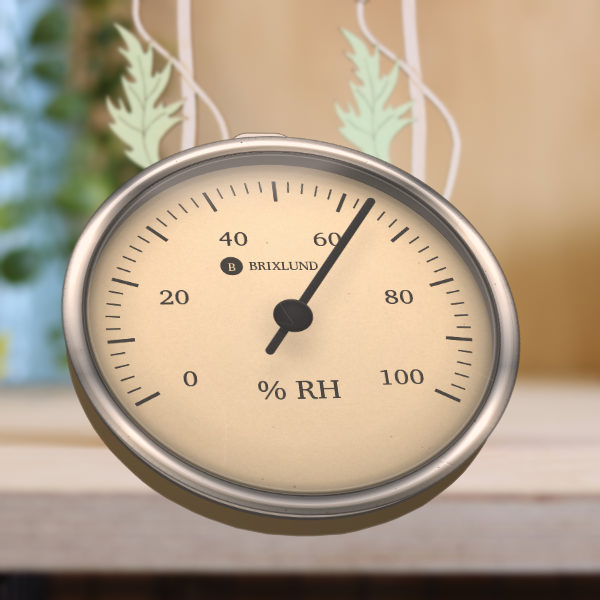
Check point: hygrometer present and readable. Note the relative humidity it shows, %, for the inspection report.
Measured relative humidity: 64 %
